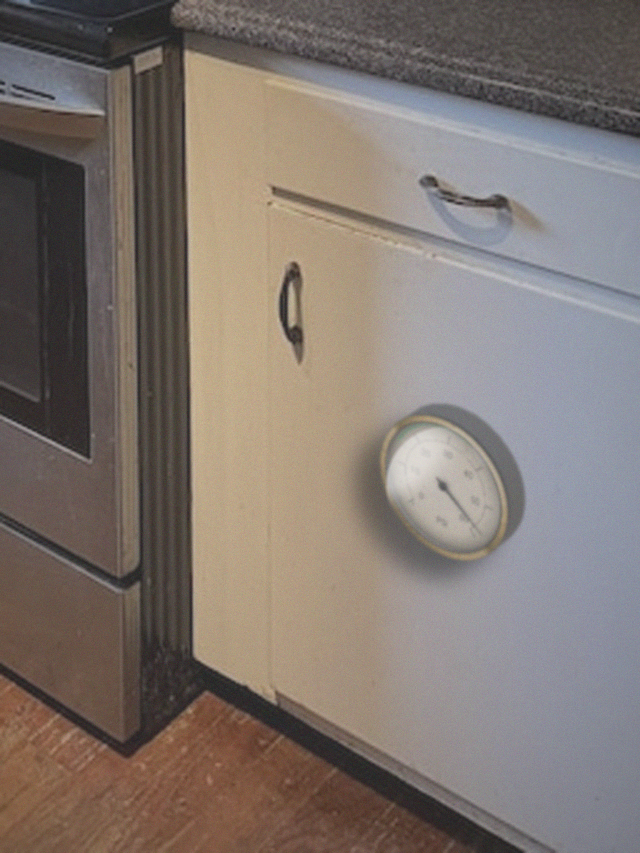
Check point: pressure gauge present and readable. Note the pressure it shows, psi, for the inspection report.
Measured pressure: 57.5 psi
